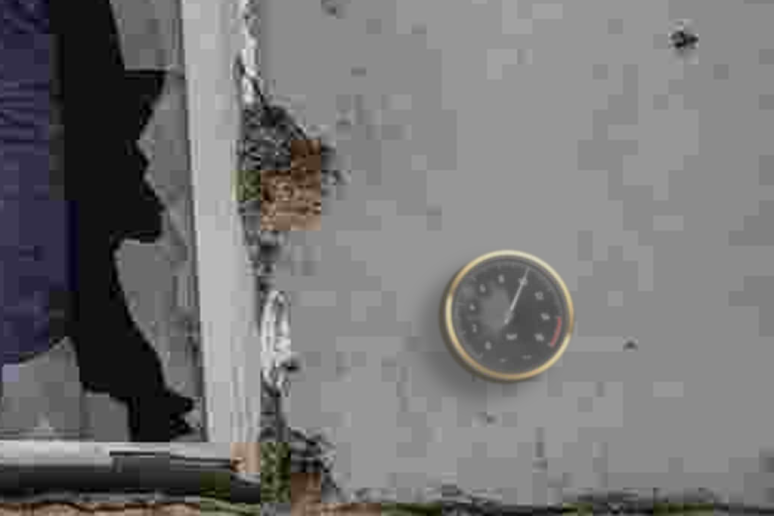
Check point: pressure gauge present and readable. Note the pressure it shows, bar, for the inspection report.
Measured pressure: 10 bar
